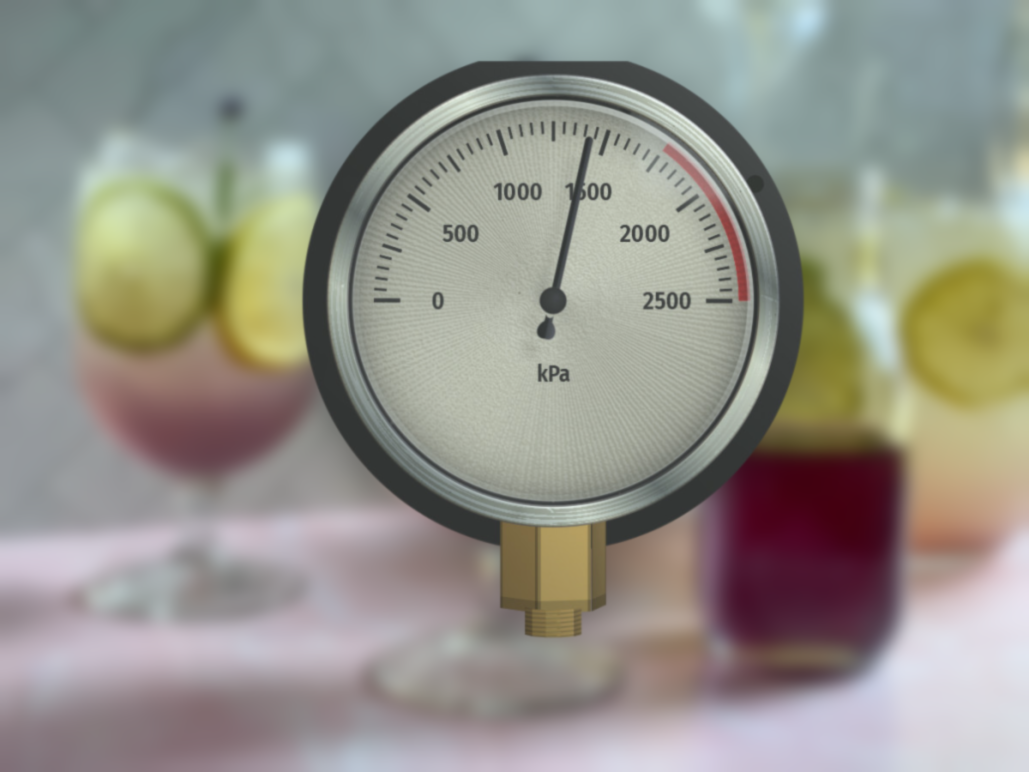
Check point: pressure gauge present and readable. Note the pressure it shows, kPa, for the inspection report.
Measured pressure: 1425 kPa
